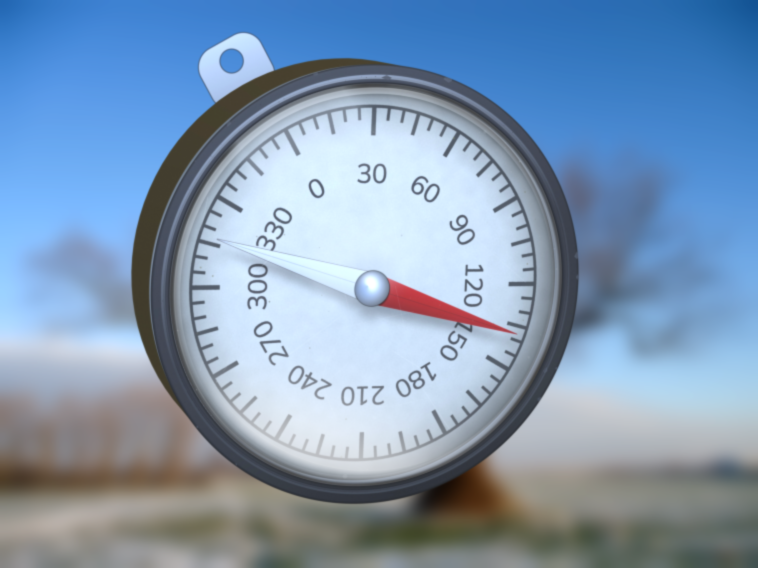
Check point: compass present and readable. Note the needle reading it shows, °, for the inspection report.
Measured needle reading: 137.5 °
